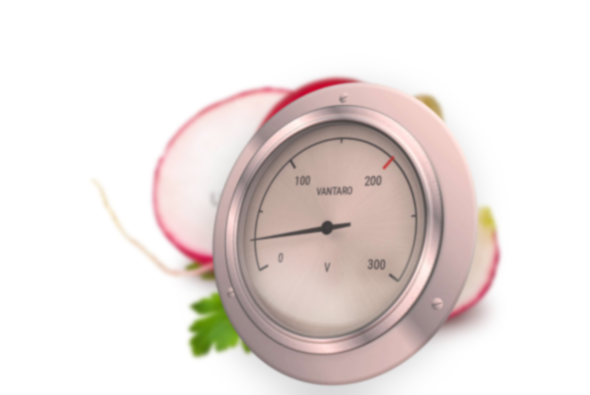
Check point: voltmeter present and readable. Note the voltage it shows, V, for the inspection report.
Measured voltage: 25 V
